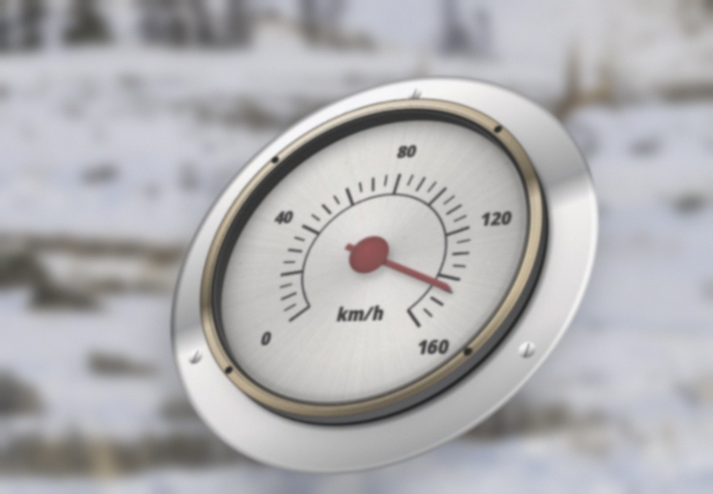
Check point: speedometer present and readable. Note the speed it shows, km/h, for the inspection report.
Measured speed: 145 km/h
